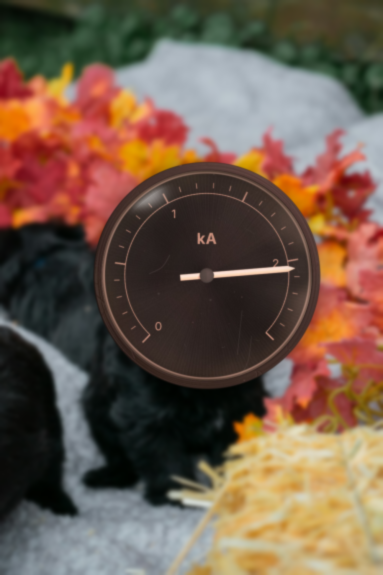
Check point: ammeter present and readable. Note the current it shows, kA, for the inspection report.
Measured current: 2.05 kA
